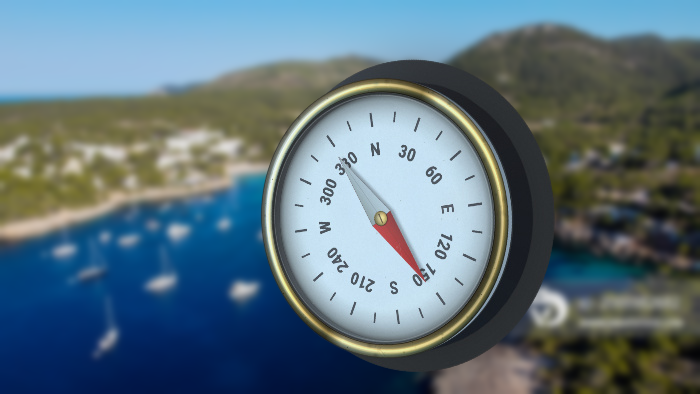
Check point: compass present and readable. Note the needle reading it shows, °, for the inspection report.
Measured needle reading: 150 °
